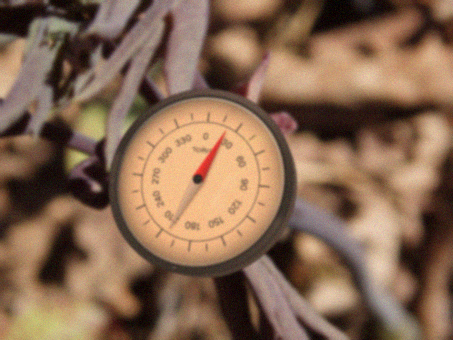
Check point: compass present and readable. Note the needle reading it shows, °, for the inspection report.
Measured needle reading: 22.5 °
